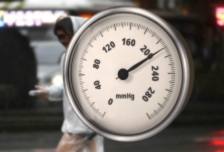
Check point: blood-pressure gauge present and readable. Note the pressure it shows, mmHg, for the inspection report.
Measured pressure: 210 mmHg
